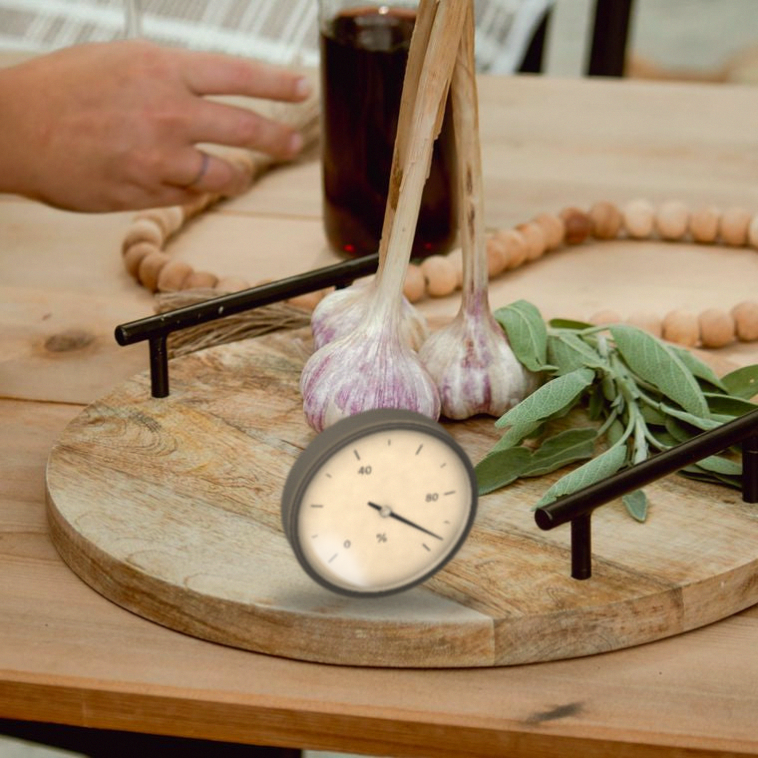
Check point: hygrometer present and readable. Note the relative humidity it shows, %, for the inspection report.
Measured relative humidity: 95 %
